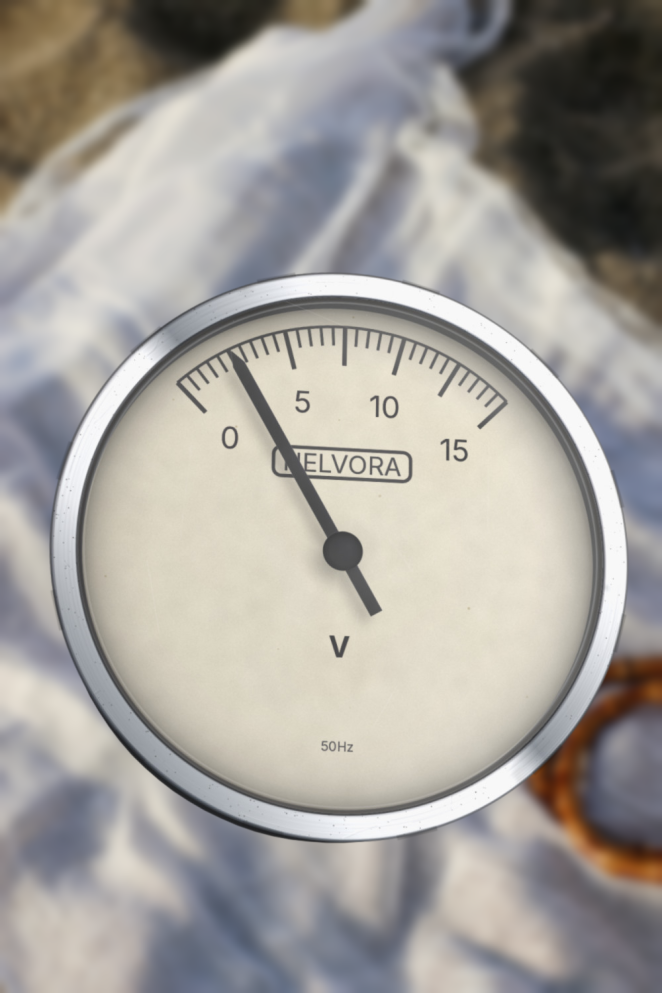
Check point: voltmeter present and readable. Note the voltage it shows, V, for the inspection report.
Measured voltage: 2.5 V
